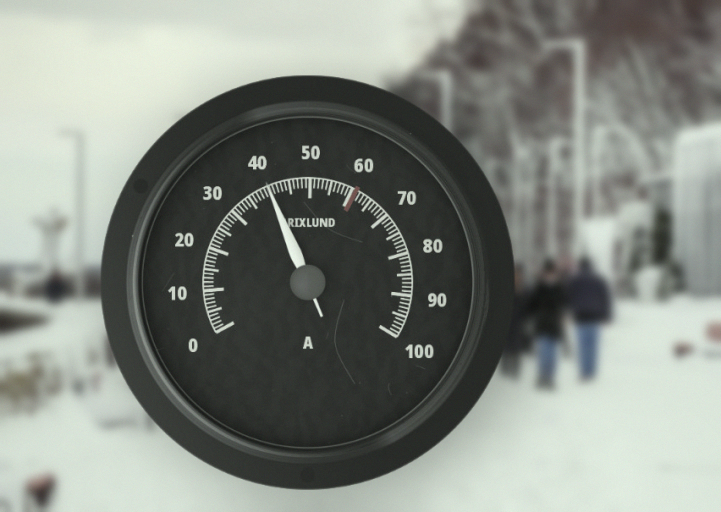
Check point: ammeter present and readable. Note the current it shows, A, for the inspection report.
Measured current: 40 A
